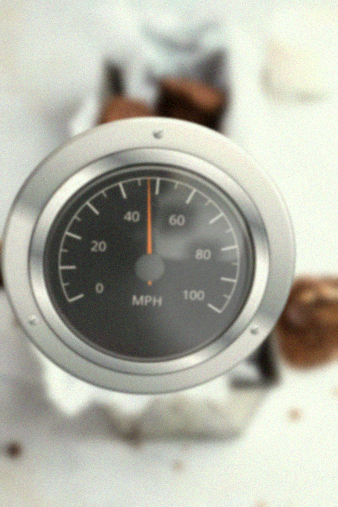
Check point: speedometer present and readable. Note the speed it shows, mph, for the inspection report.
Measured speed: 47.5 mph
